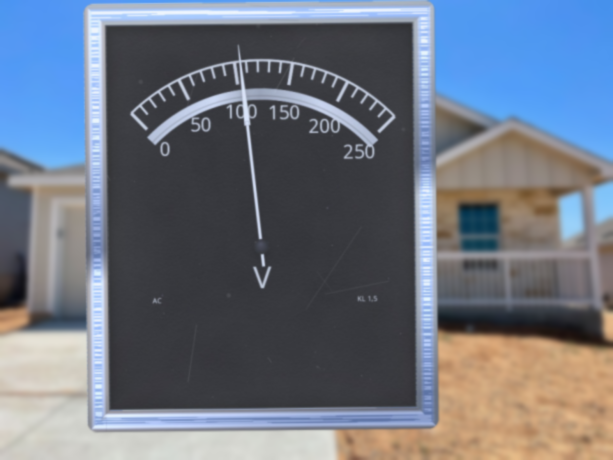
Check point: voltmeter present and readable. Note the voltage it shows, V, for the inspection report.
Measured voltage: 105 V
